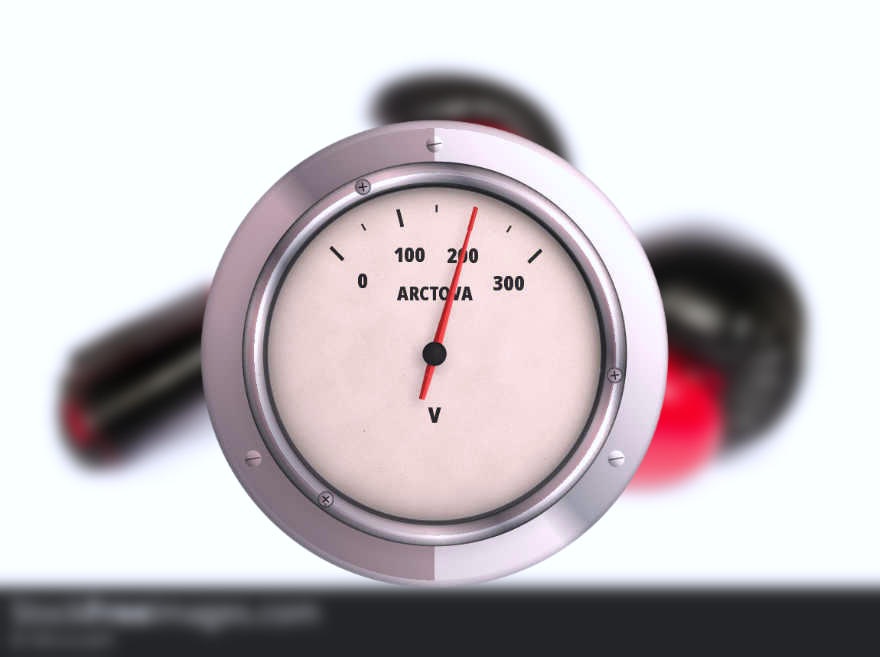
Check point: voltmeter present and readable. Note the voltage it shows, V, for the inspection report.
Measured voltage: 200 V
